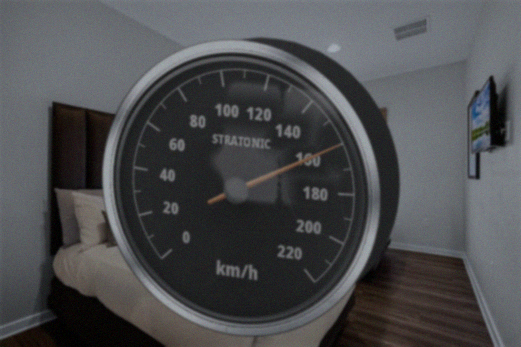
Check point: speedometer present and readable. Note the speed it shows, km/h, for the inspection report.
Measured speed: 160 km/h
